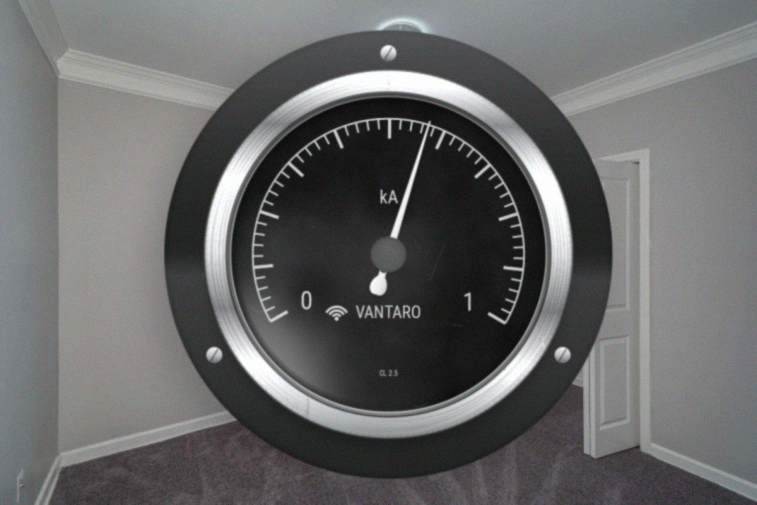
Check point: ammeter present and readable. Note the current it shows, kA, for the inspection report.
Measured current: 0.57 kA
